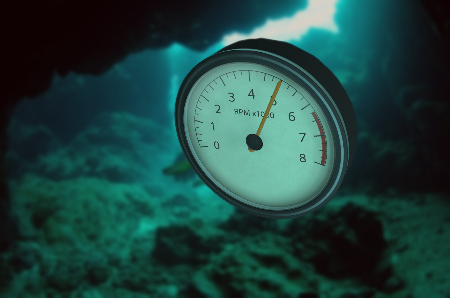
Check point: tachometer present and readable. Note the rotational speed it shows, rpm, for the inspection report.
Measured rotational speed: 5000 rpm
